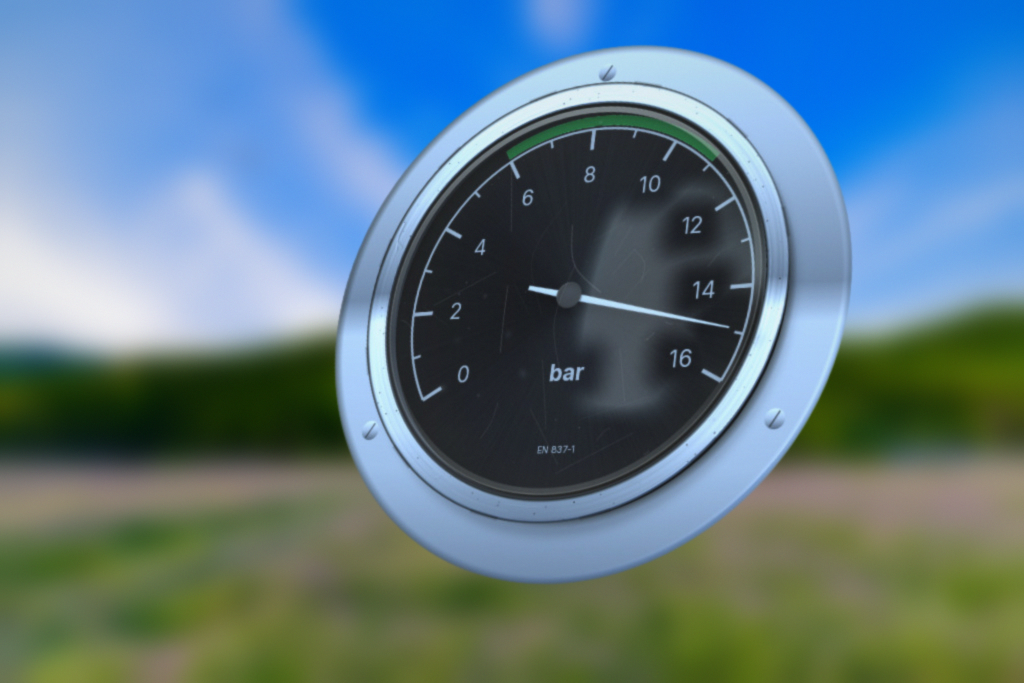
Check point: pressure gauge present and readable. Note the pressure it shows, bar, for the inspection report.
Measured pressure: 15 bar
